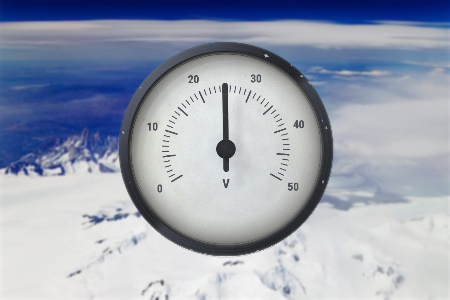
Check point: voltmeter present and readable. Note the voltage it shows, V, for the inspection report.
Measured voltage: 25 V
